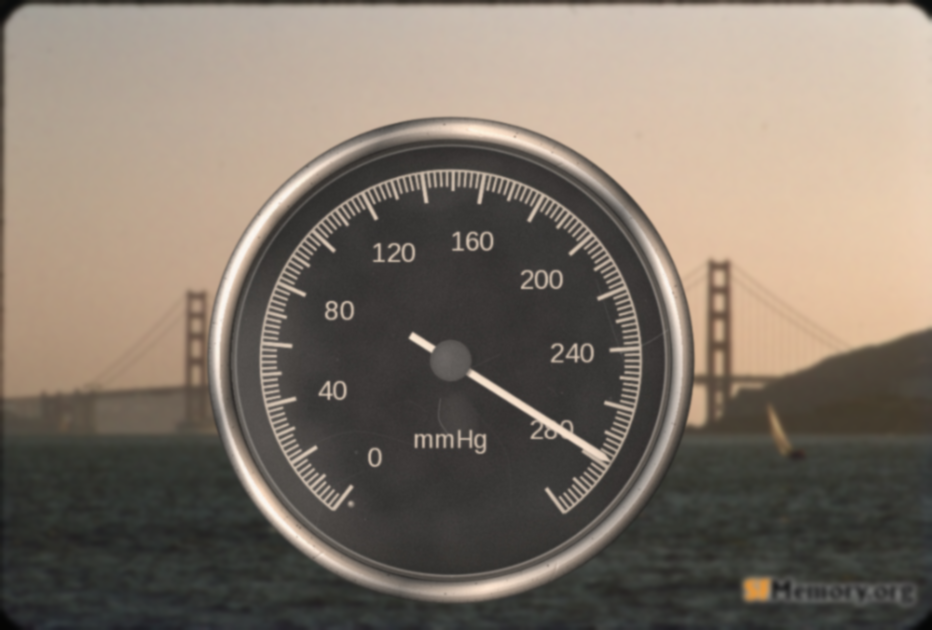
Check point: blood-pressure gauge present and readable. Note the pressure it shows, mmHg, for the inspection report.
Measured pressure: 278 mmHg
